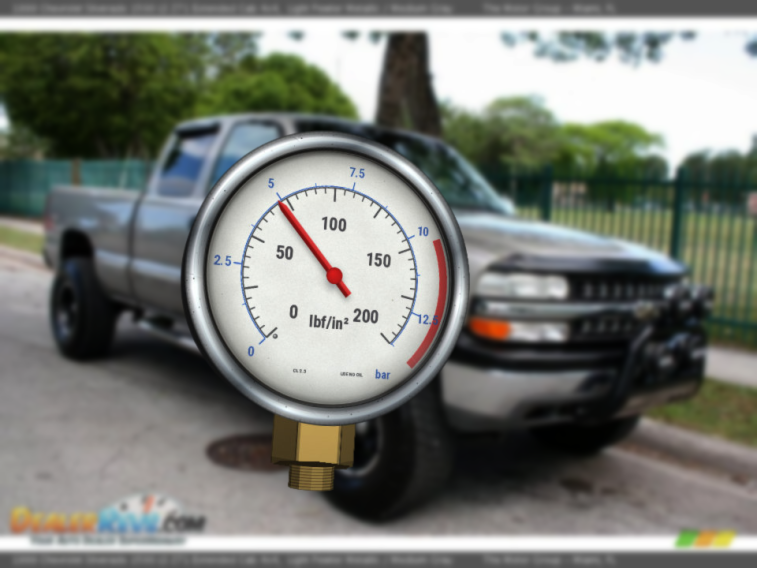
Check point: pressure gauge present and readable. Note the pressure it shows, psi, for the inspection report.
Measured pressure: 70 psi
